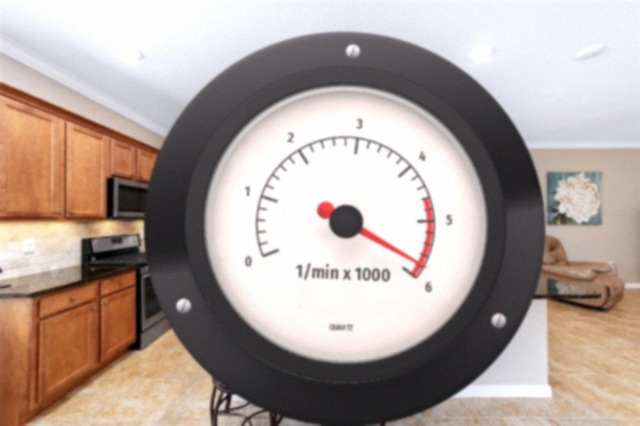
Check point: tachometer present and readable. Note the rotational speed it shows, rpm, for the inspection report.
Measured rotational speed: 5800 rpm
